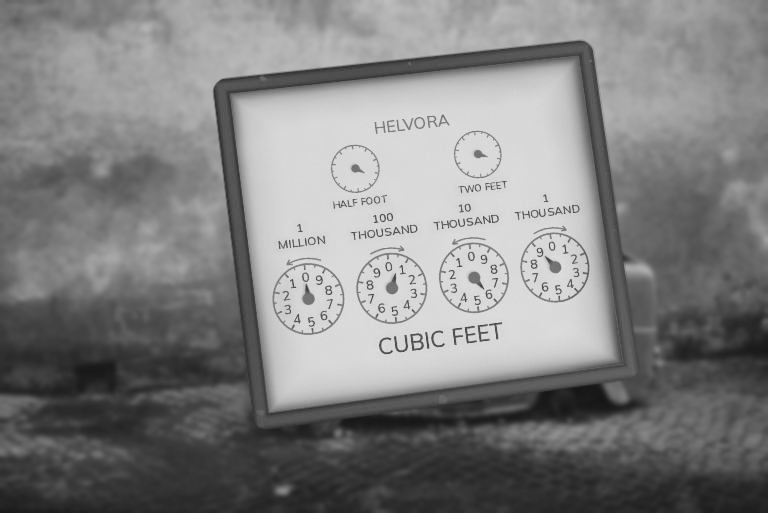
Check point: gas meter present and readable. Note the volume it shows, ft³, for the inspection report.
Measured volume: 5900 ft³
